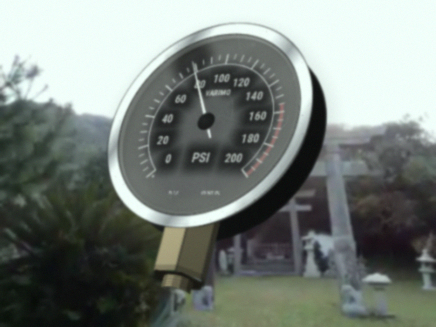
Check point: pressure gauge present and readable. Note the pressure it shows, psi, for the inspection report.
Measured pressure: 80 psi
